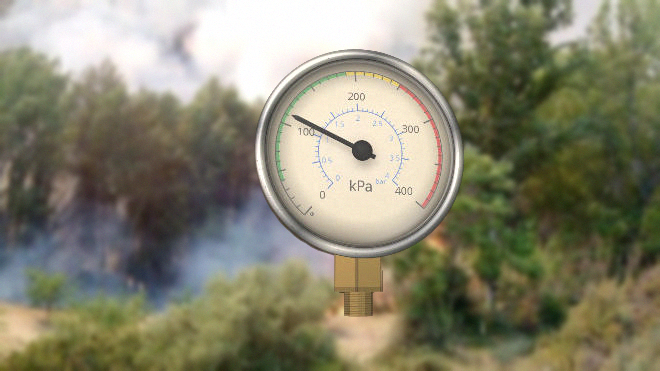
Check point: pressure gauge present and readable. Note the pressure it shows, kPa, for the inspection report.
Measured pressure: 110 kPa
